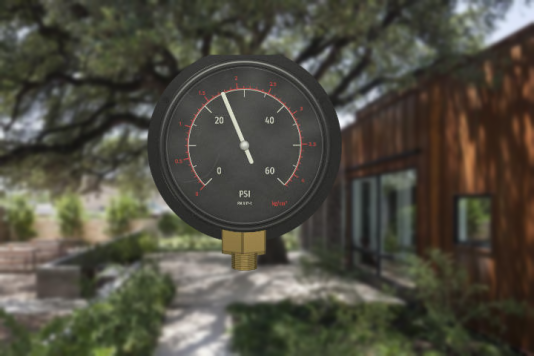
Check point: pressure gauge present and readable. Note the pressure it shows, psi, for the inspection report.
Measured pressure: 25 psi
